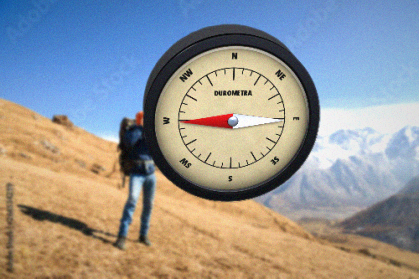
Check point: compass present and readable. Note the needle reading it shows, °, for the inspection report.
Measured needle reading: 270 °
